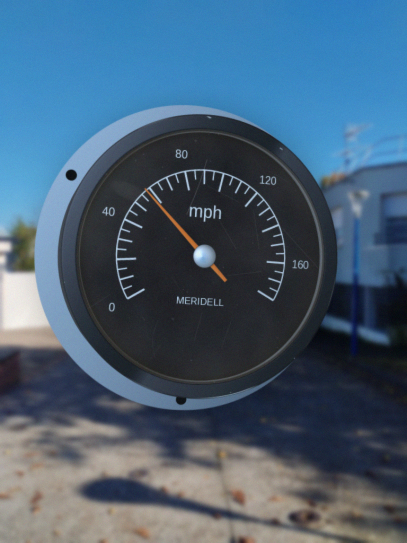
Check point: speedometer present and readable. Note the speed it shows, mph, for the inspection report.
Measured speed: 57.5 mph
